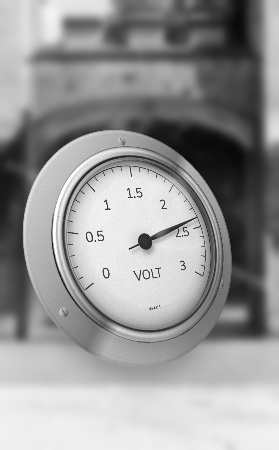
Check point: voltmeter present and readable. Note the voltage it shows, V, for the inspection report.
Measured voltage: 2.4 V
